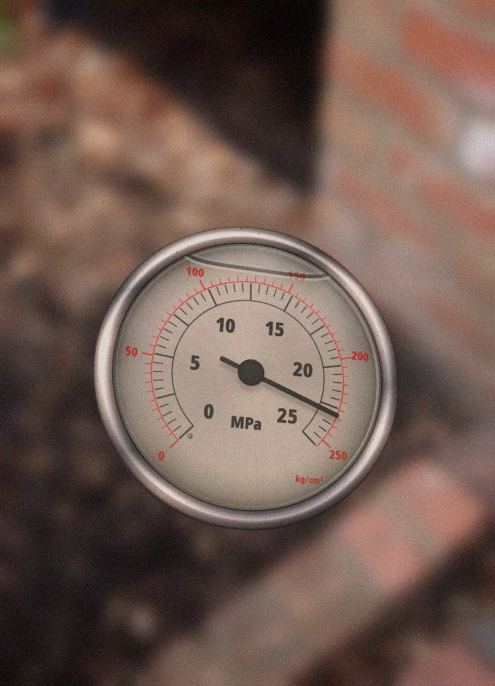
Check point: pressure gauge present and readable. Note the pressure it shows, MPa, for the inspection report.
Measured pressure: 23 MPa
